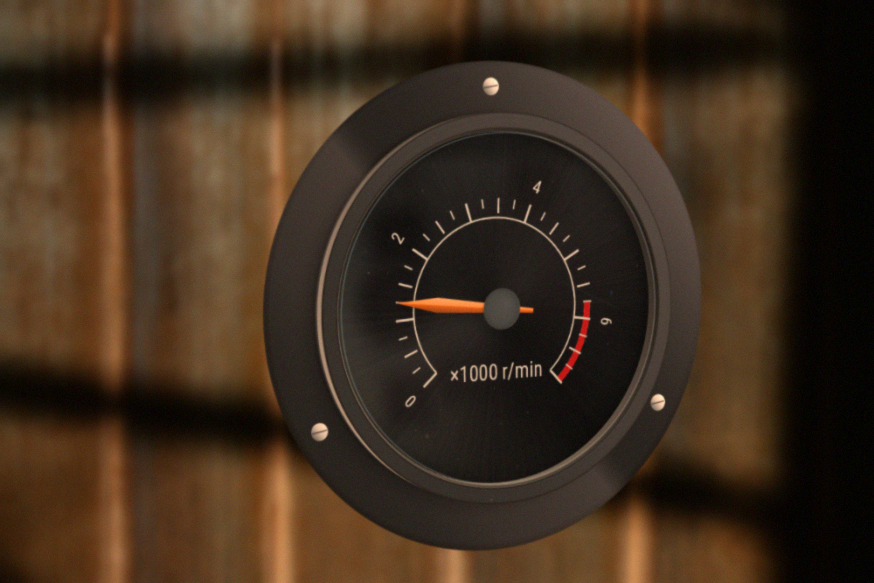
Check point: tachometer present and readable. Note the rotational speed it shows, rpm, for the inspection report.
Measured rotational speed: 1250 rpm
